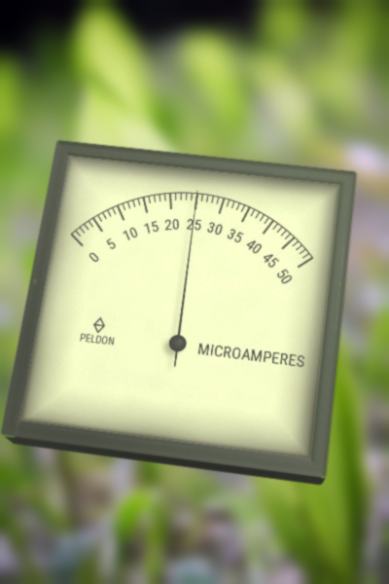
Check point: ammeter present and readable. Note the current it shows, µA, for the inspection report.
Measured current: 25 µA
